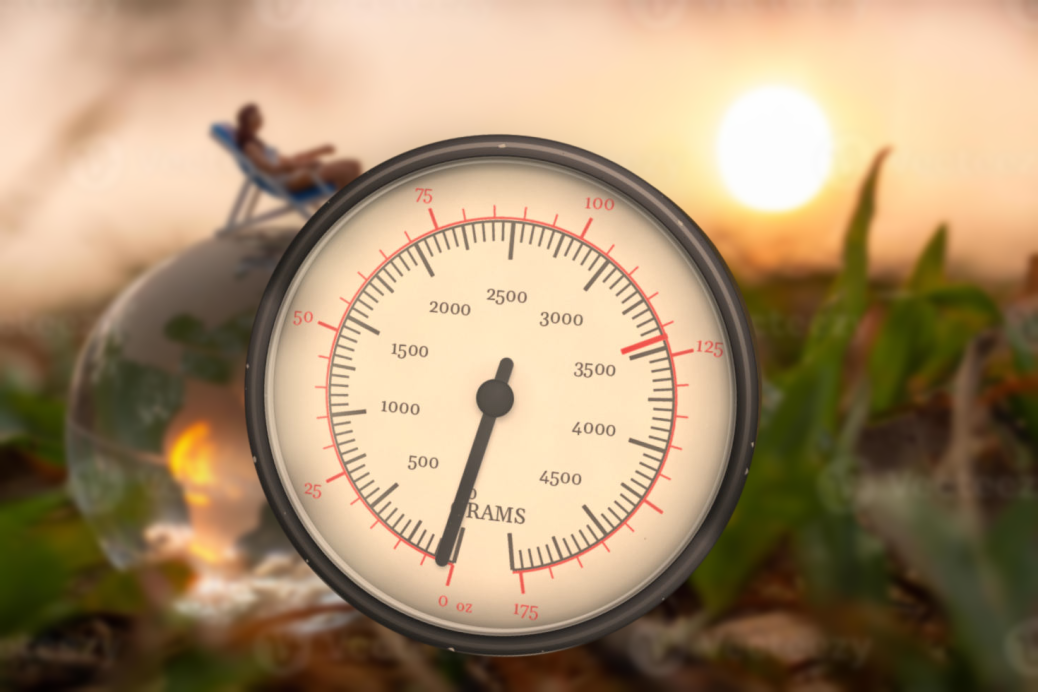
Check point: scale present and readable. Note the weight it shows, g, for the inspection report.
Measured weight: 50 g
